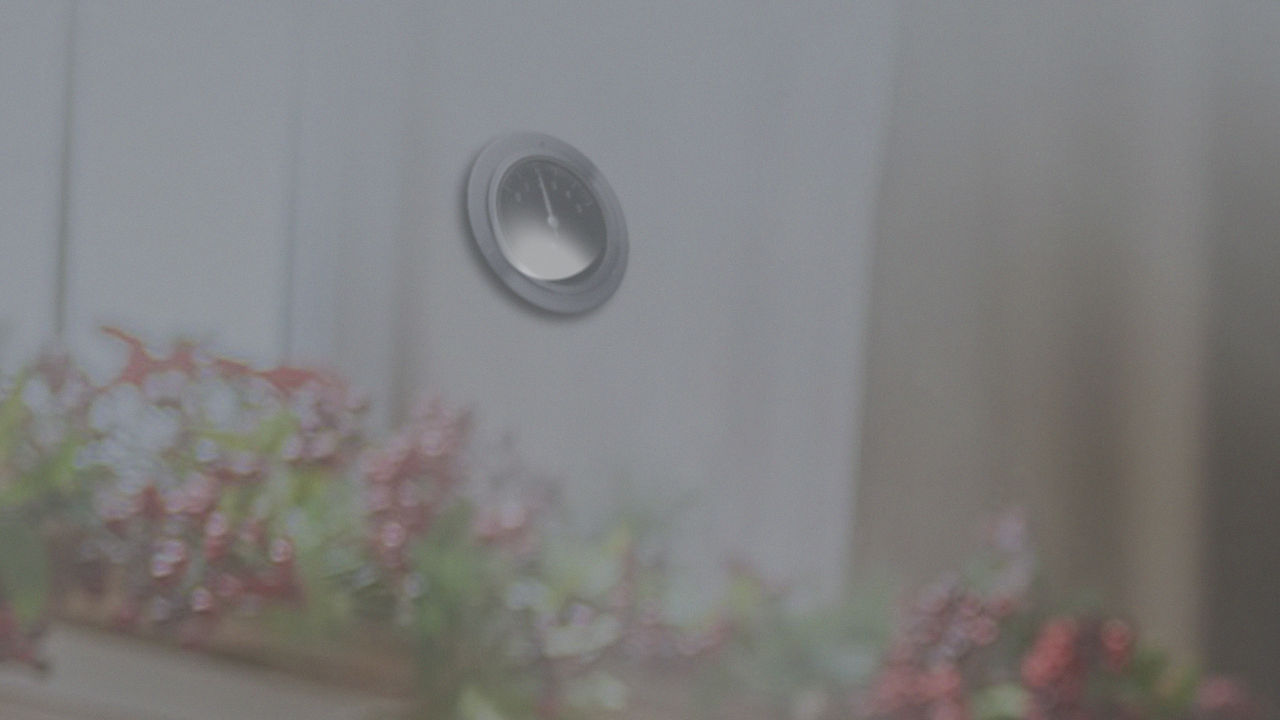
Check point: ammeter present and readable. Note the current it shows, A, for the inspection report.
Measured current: 2 A
